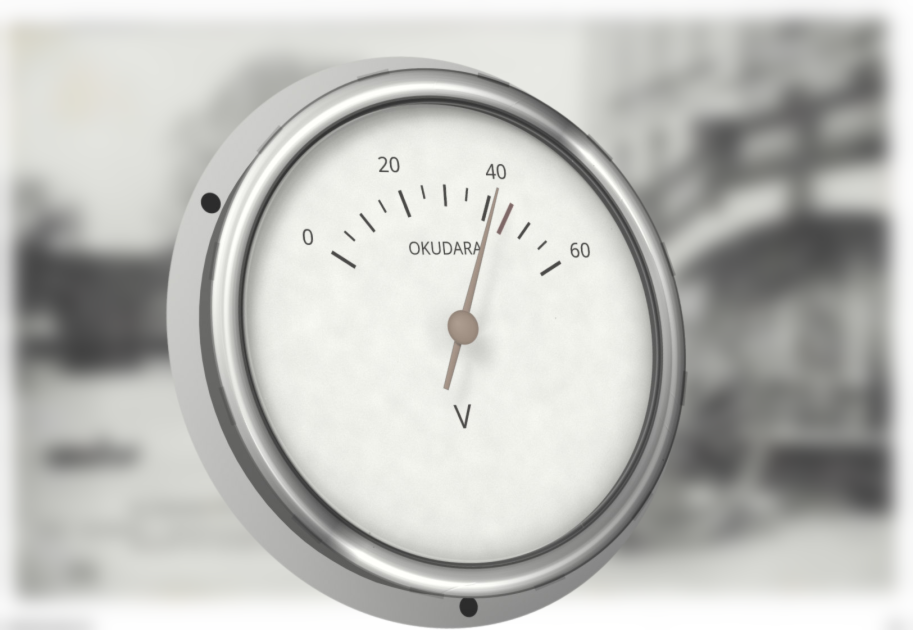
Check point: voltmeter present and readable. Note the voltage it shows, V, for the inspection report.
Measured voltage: 40 V
